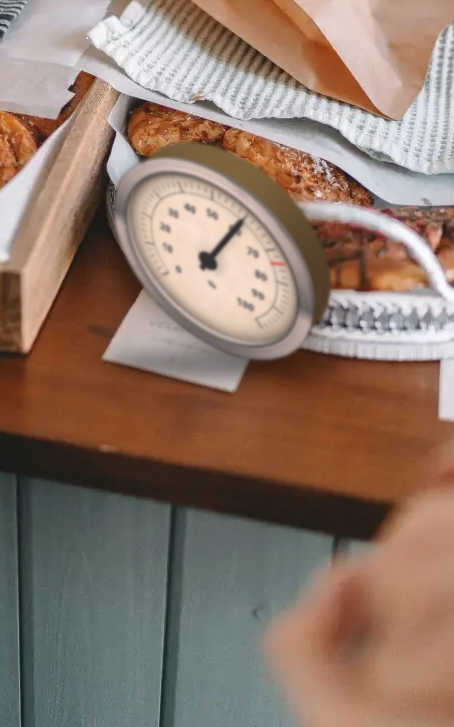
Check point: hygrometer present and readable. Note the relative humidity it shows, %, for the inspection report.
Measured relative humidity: 60 %
